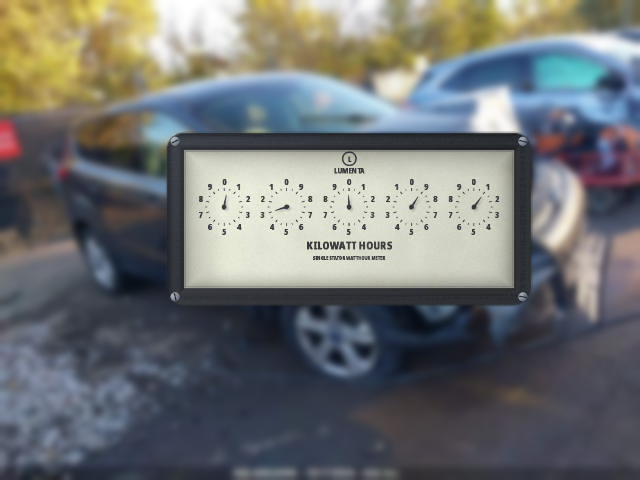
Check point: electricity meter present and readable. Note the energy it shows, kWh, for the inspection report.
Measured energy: 2991 kWh
